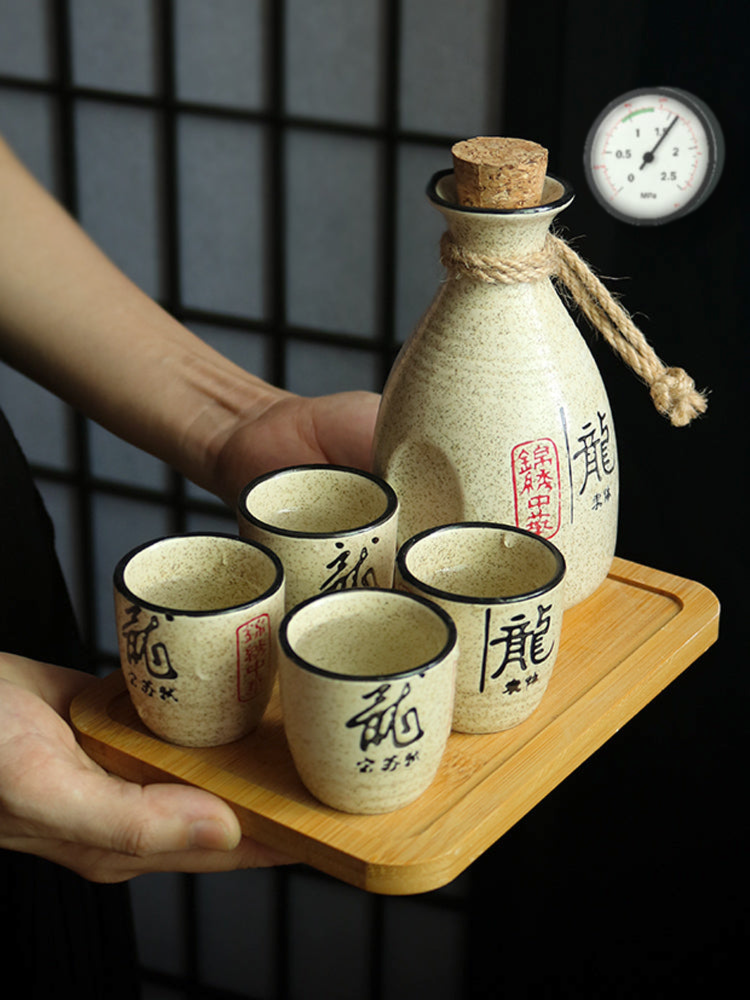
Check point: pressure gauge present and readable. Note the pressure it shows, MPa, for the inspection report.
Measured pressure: 1.6 MPa
